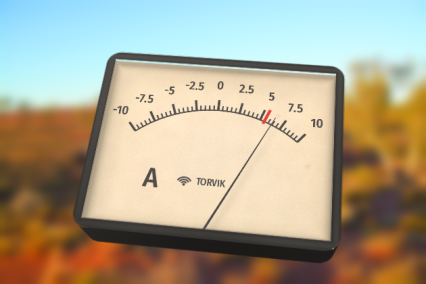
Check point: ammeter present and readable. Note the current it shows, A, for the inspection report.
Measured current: 6.5 A
